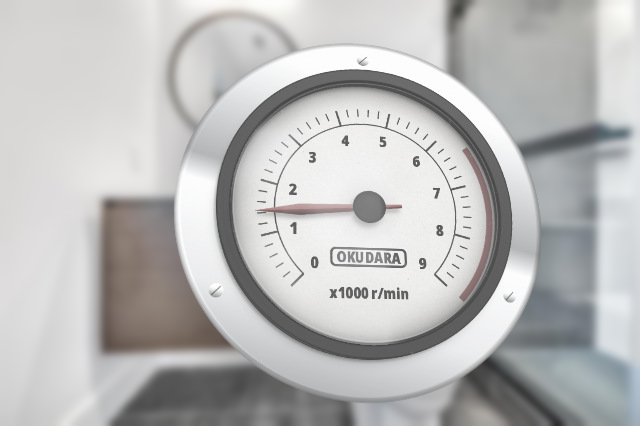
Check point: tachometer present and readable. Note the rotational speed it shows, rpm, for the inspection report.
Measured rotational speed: 1400 rpm
